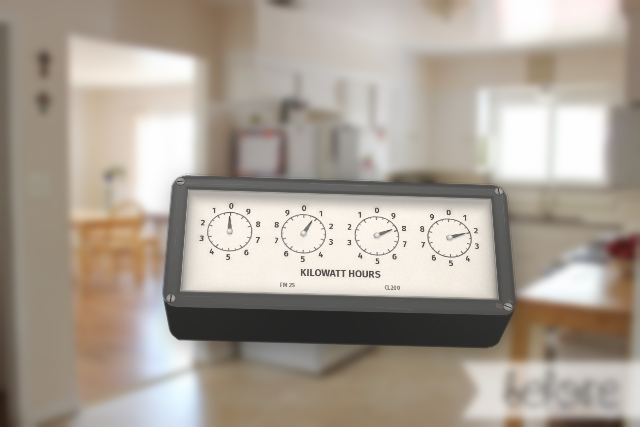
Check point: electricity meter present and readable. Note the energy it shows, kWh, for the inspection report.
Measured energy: 82 kWh
